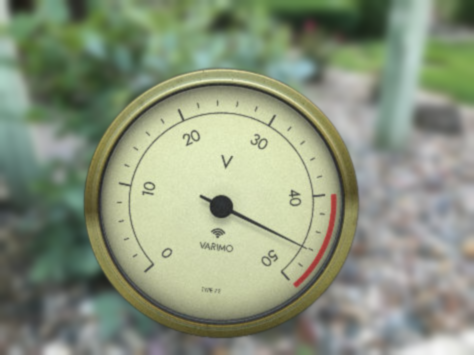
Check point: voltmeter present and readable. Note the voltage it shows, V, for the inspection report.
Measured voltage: 46 V
